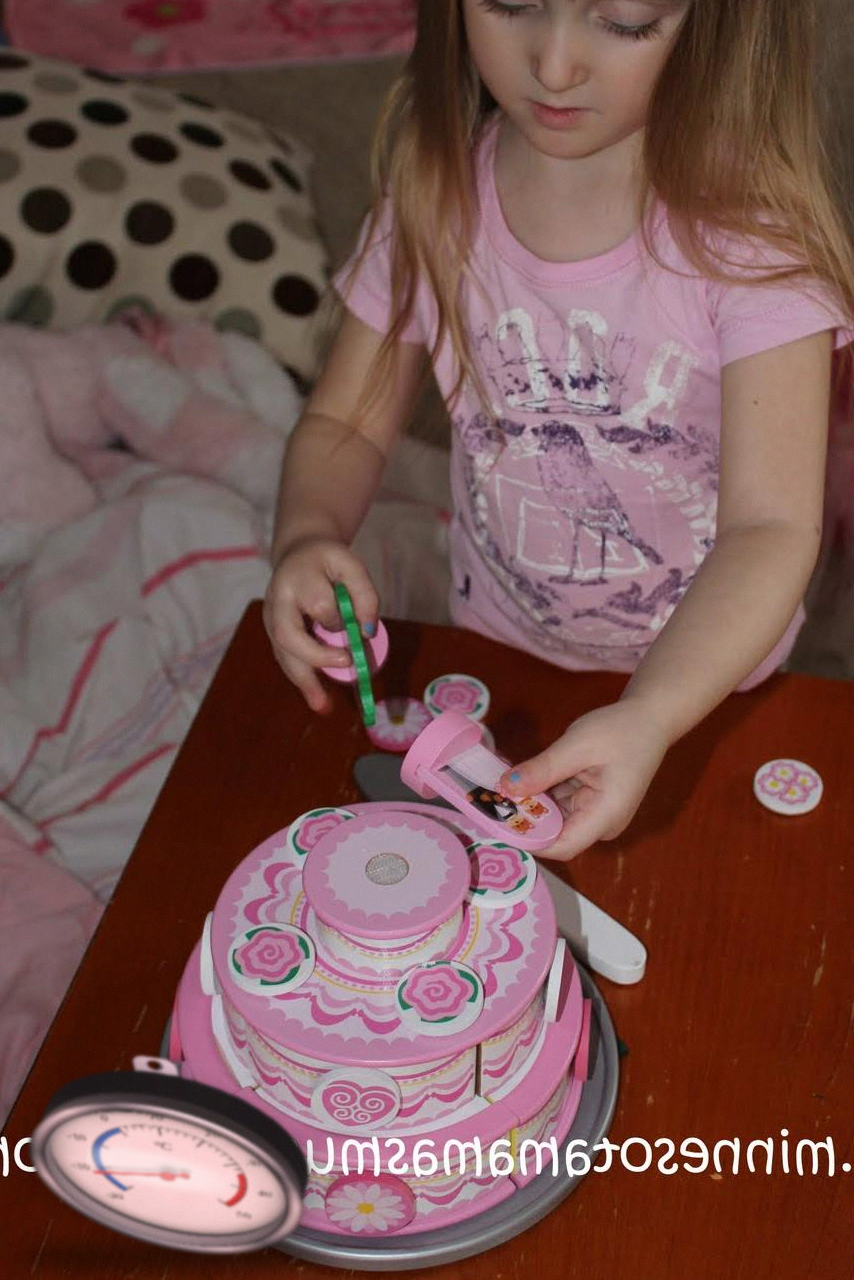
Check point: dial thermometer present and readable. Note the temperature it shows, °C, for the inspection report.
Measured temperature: -20 °C
